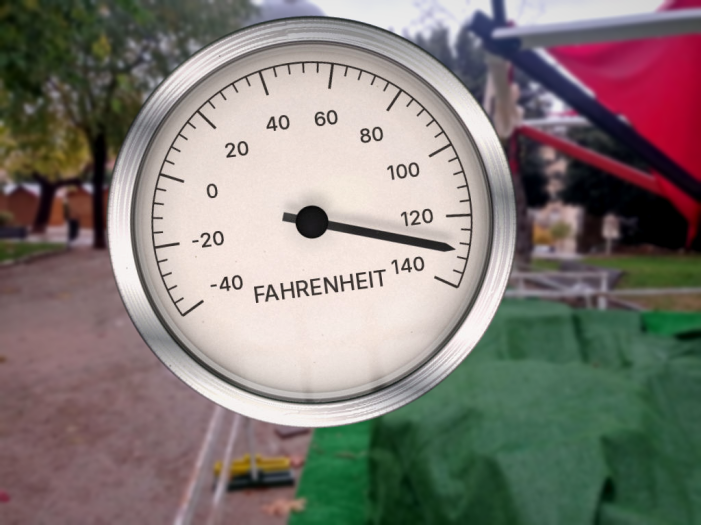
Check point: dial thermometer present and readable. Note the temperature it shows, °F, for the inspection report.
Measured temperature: 130 °F
